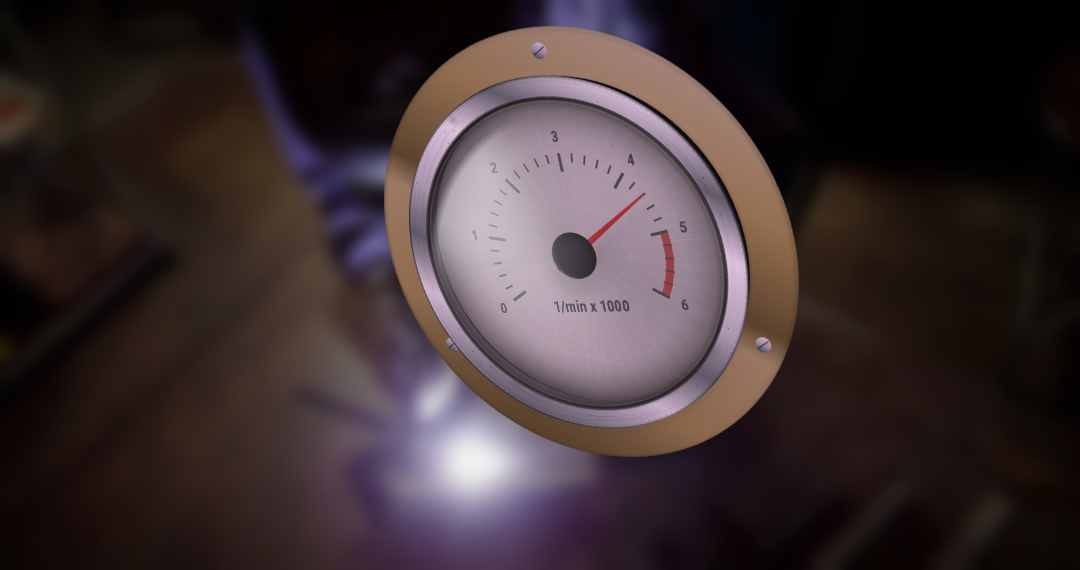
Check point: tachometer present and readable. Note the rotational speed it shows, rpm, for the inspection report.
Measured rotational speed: 4400 rpm
